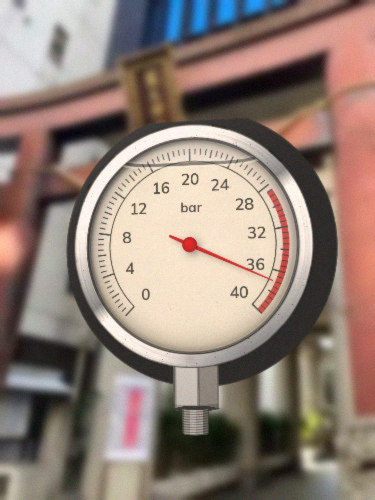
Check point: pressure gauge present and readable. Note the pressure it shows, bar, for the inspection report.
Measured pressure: 37 bar
